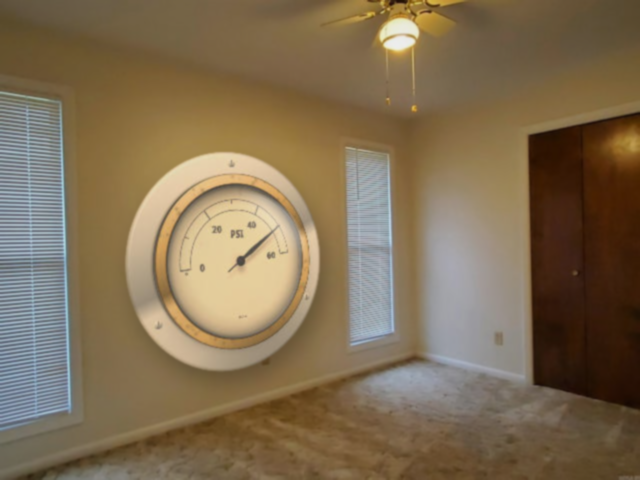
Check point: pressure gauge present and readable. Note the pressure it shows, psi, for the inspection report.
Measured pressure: 50 psi
